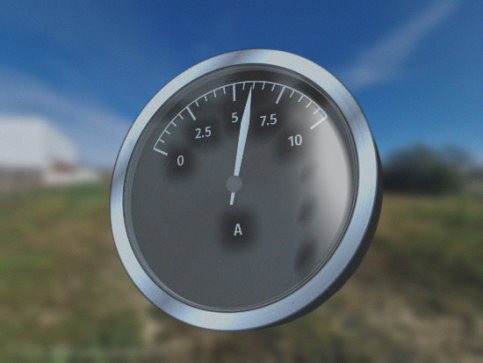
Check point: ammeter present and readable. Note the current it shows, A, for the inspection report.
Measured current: 6 A
